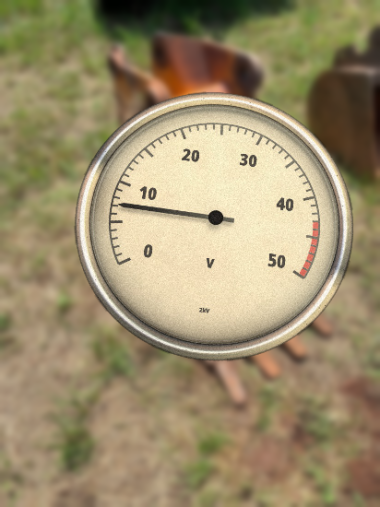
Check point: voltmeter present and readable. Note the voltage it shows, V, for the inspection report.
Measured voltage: 7 V
